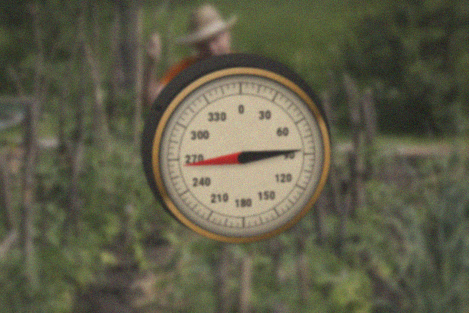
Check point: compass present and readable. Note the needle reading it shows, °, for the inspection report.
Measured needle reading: 265 °
